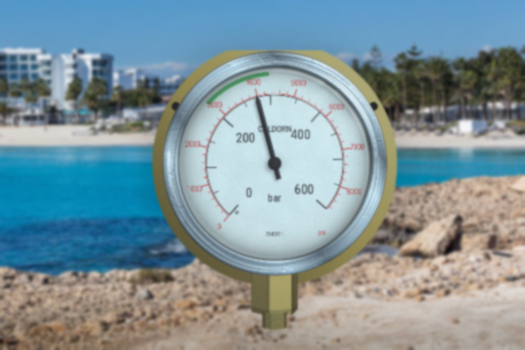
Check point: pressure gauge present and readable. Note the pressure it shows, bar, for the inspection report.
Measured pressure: 275 bar
